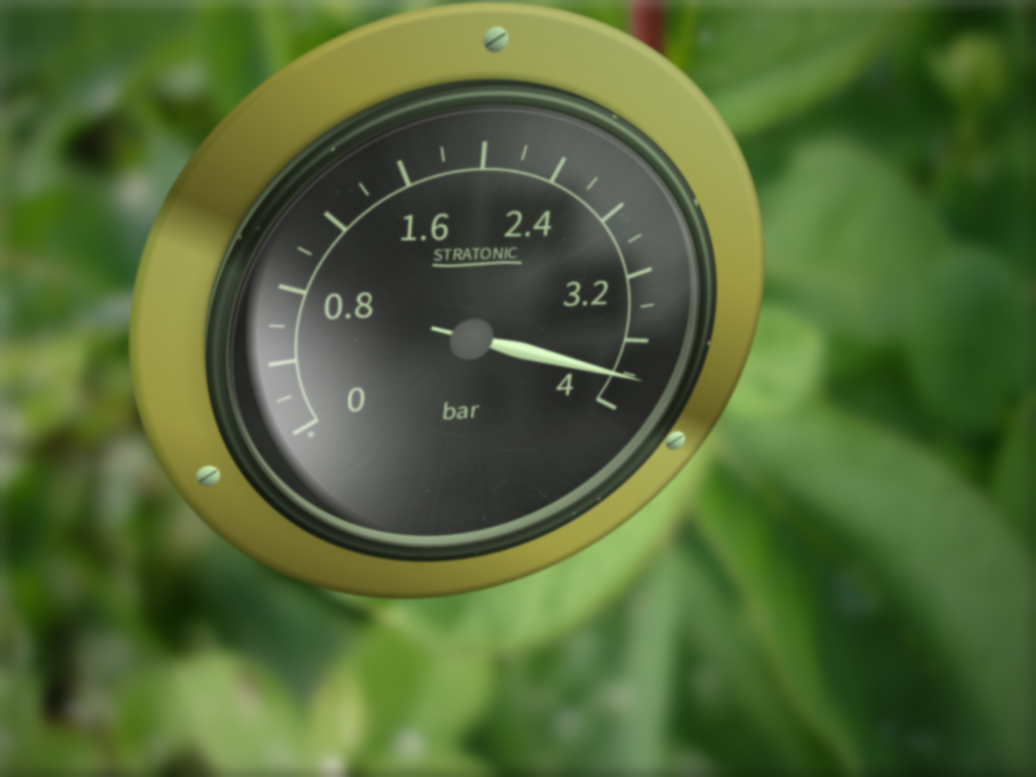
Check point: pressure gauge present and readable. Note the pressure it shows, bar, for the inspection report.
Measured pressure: 3.8 bar
